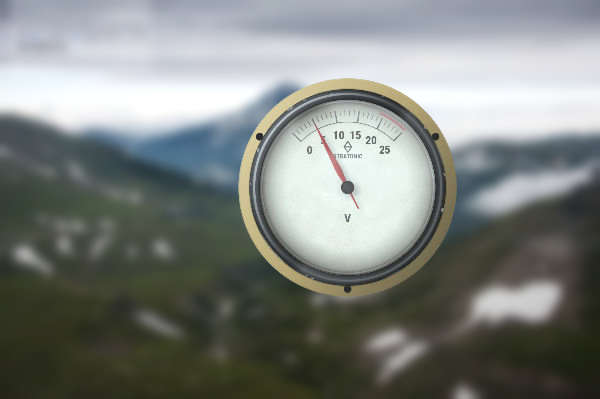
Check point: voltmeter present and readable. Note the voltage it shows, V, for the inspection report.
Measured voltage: 5 V
